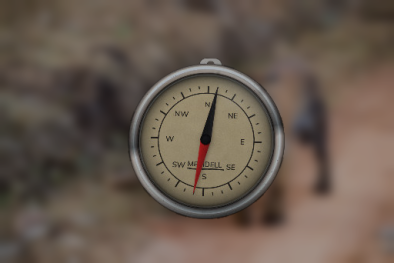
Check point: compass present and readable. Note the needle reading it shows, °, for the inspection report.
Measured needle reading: 190 °
